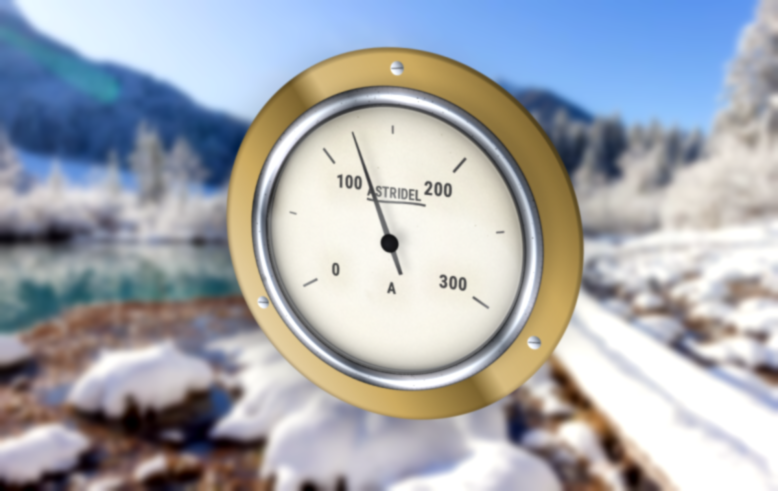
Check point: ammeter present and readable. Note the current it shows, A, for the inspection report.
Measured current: 125 A
